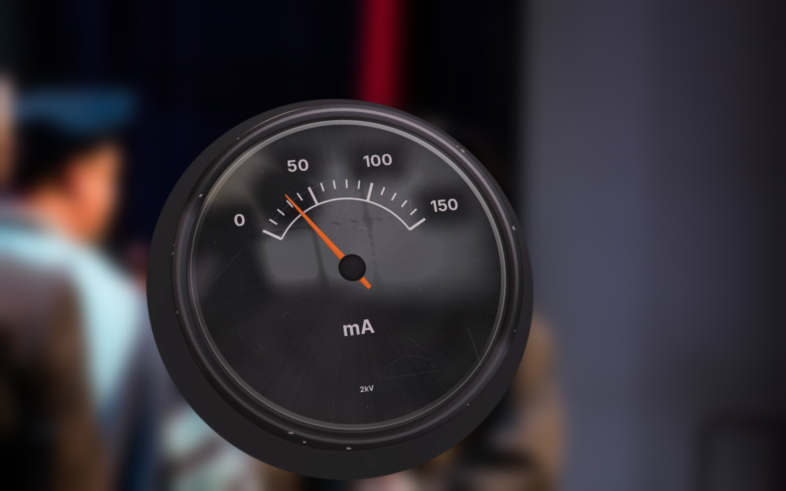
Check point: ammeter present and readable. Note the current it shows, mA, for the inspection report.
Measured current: 30 mA
